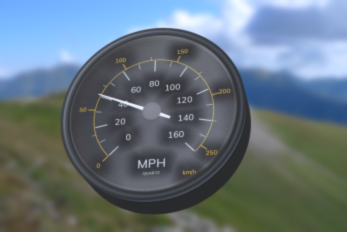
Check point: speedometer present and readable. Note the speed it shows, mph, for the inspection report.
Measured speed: 40 mph
